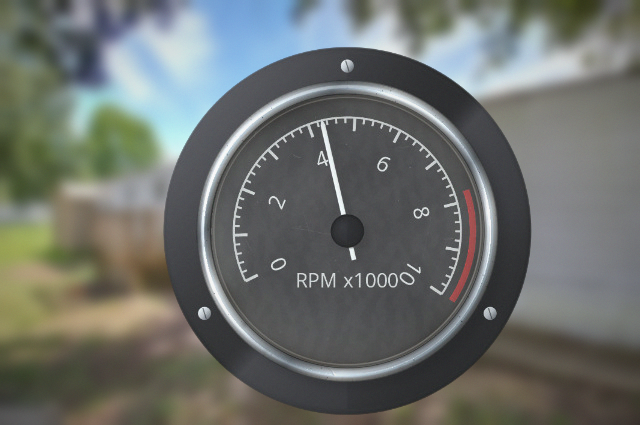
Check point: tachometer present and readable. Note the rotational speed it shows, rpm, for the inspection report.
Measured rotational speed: 4300 rpm
